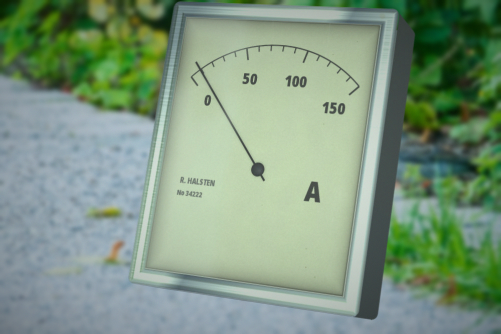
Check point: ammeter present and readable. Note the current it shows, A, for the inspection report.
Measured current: 10 A
